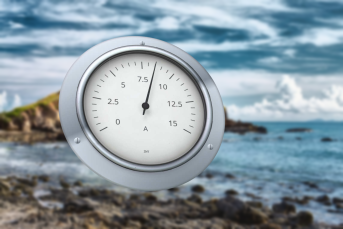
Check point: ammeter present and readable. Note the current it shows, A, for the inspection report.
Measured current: 8.5 A
